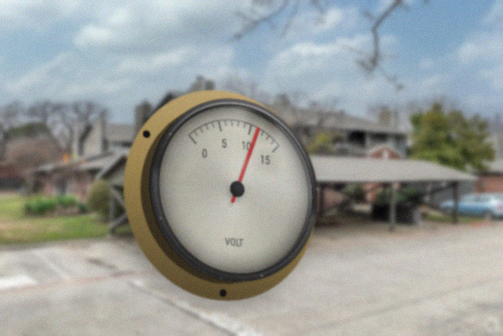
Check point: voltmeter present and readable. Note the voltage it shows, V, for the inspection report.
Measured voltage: 11 V
